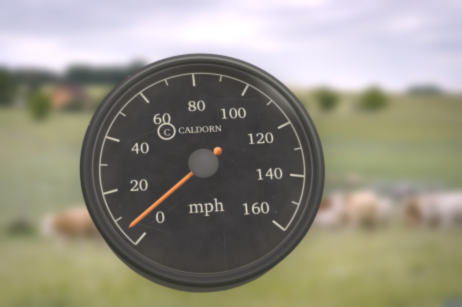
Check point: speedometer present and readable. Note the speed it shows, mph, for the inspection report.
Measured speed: 5 mph
